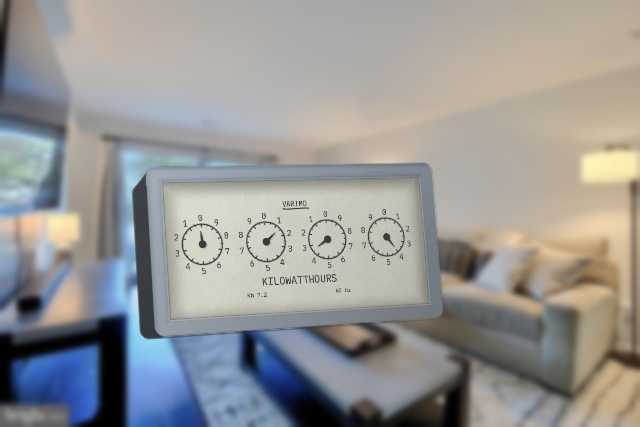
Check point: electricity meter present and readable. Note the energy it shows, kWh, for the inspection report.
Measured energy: 134 kWh
